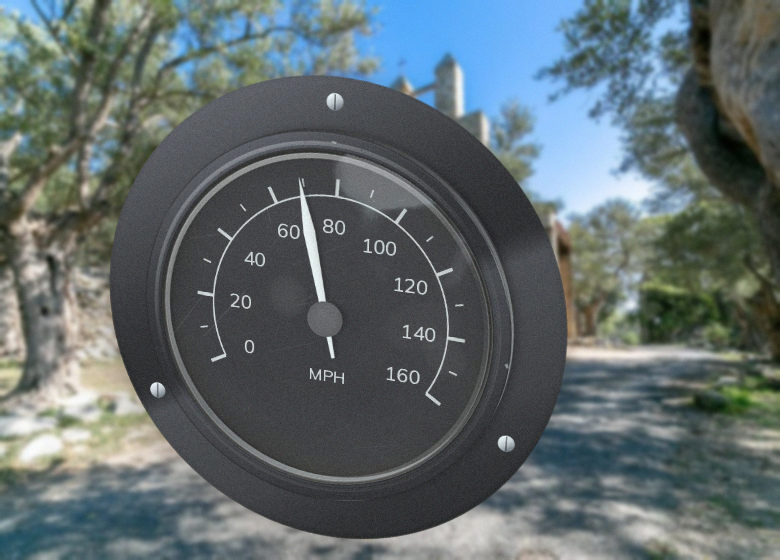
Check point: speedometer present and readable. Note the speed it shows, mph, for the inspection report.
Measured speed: 70 mph
